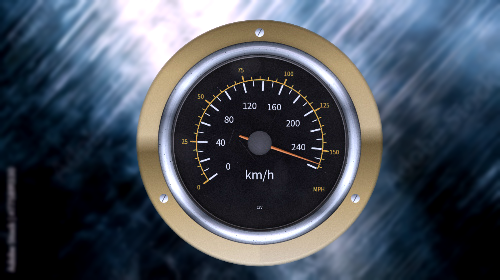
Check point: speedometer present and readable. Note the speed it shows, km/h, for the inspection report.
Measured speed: 255 km/h
